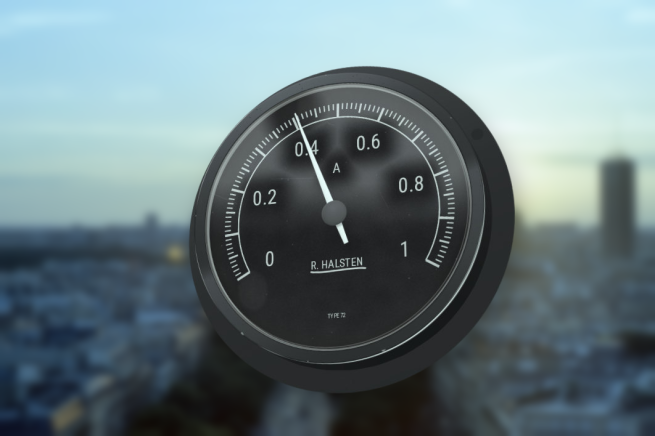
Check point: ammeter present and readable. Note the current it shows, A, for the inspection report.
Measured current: 0.41 A
